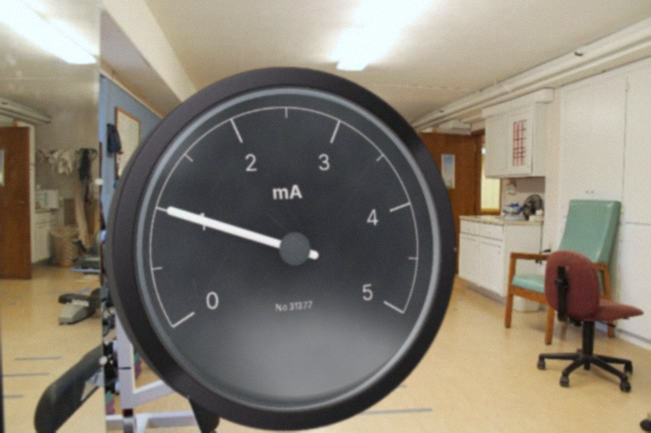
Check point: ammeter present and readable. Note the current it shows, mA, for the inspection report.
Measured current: 1 mA
